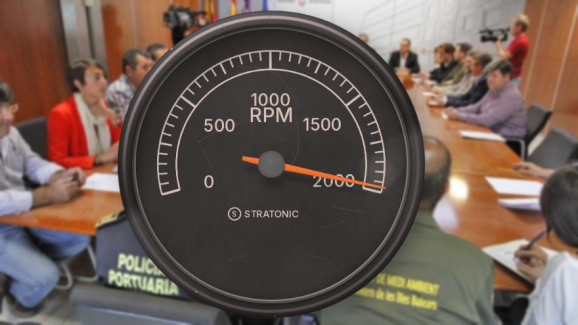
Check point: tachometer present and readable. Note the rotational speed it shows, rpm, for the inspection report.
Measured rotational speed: 1975 rpm
